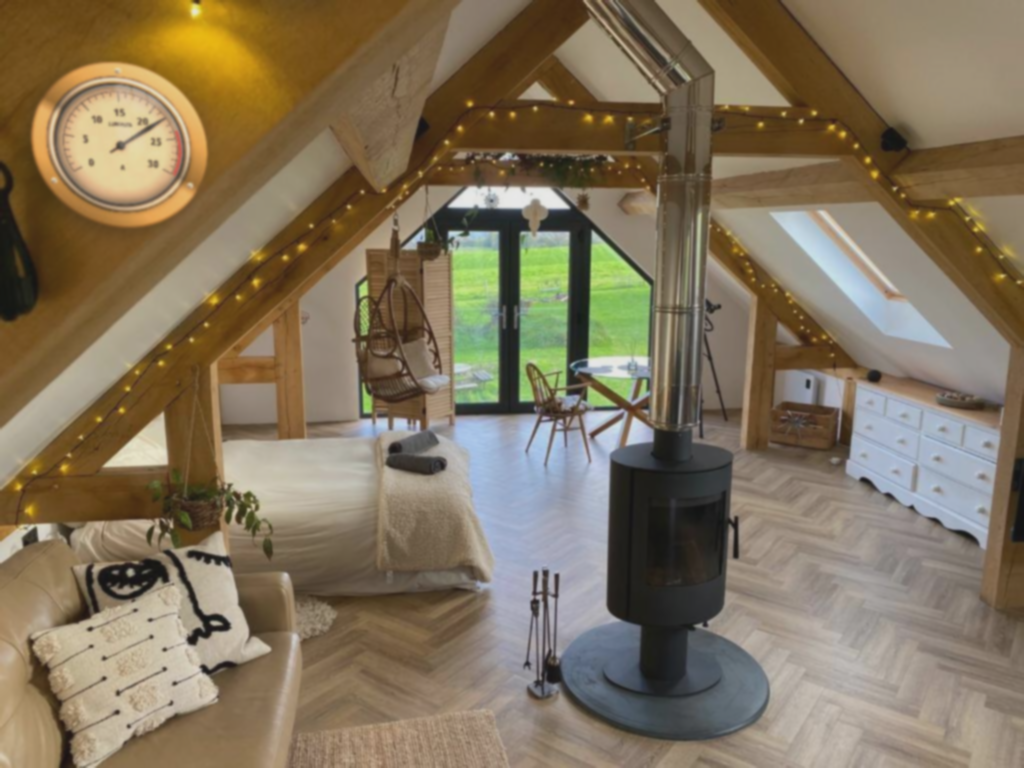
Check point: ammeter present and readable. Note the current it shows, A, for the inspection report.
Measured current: 22 A
